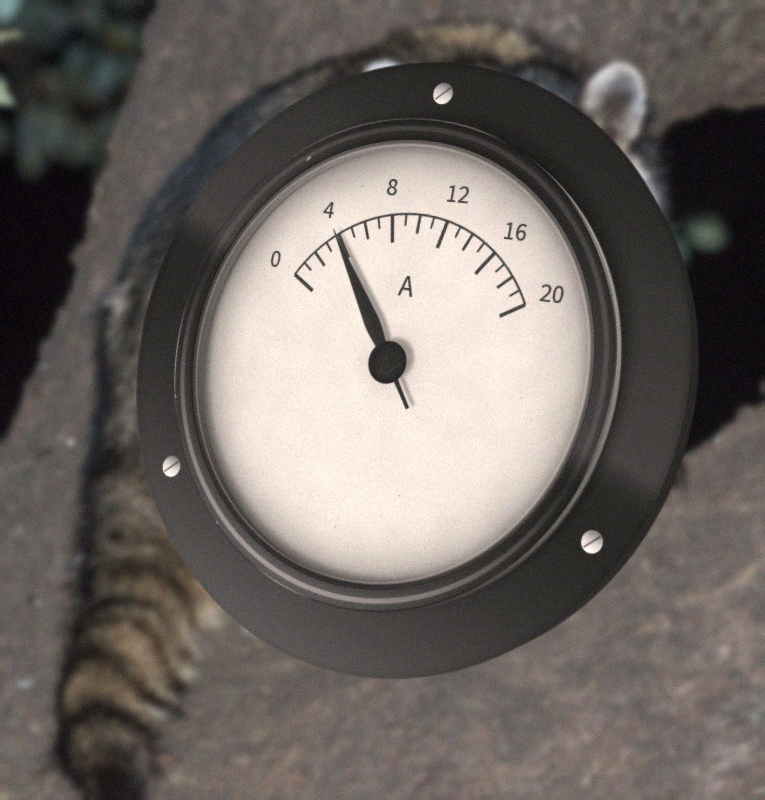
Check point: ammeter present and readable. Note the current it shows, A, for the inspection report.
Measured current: 4 A
